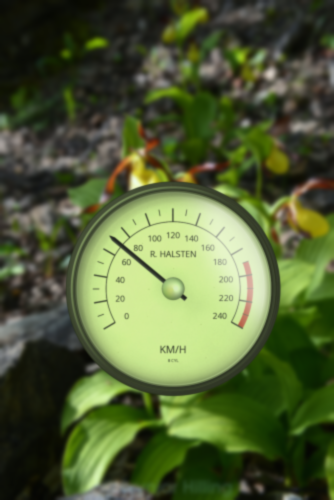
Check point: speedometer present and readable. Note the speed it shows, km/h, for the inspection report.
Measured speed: 70 km/h
